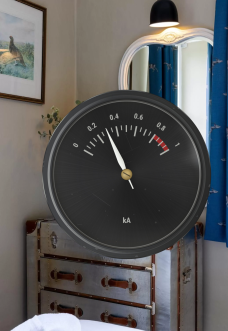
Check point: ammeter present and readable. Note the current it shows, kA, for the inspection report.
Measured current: 0.3 kA
